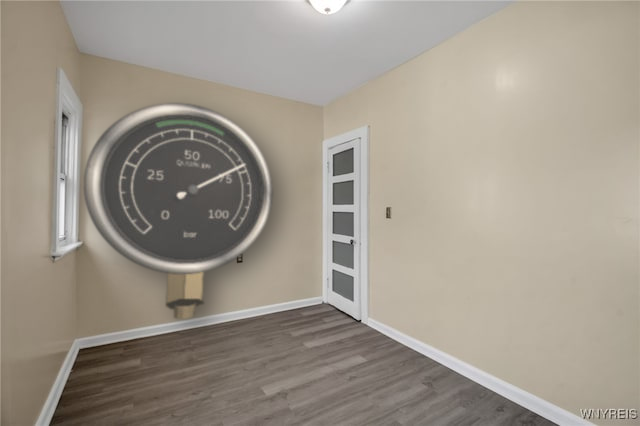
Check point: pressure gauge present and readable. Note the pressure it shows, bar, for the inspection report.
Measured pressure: 72.5 bar
